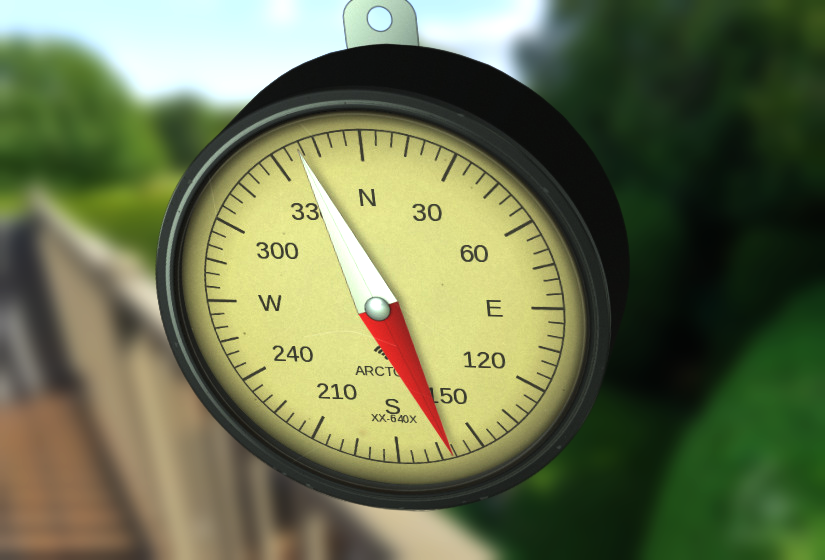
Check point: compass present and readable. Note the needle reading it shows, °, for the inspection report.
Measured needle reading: 160 °
